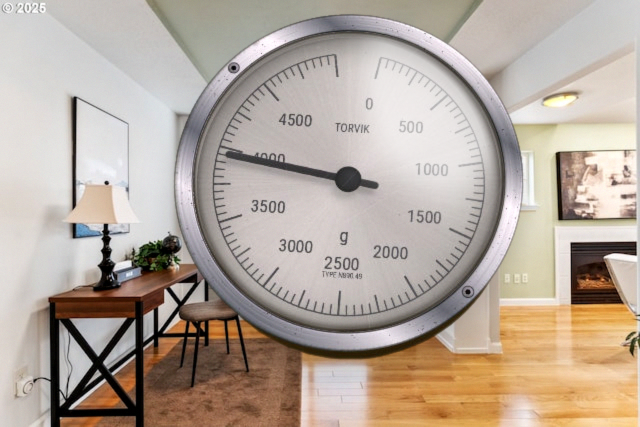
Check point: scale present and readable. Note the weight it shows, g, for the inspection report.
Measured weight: 3950 g
